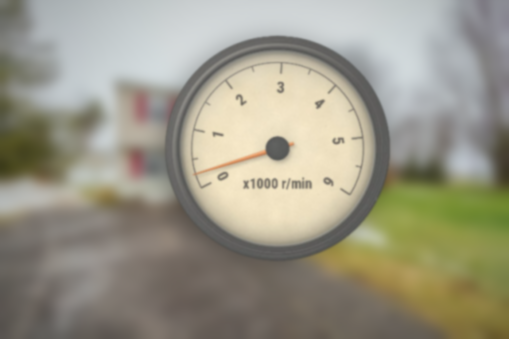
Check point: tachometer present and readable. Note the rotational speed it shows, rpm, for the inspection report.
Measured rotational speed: 250 rpm
